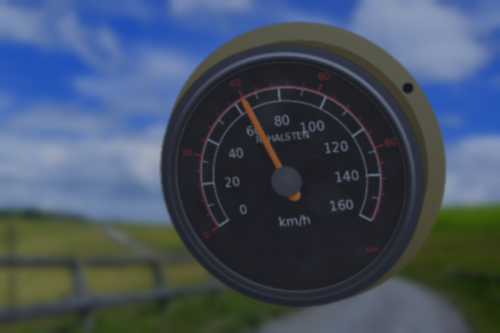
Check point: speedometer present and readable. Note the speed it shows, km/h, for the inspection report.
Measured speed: 65 km/h
